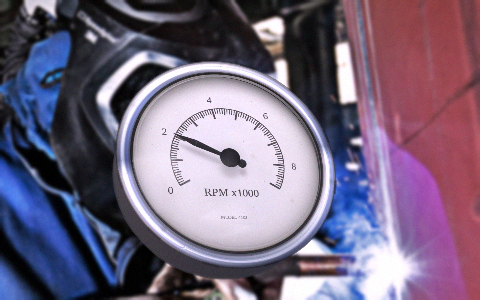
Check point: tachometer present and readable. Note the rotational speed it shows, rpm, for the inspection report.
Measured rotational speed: 2000 rpm
